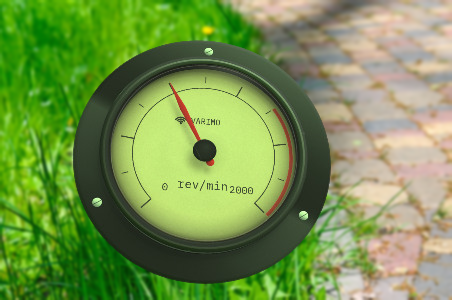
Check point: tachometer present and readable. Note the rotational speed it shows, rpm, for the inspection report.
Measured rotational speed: 800 rpm
